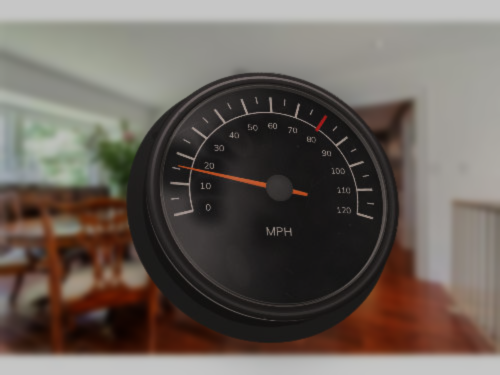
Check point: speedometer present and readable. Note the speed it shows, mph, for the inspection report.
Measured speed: 15 mph
